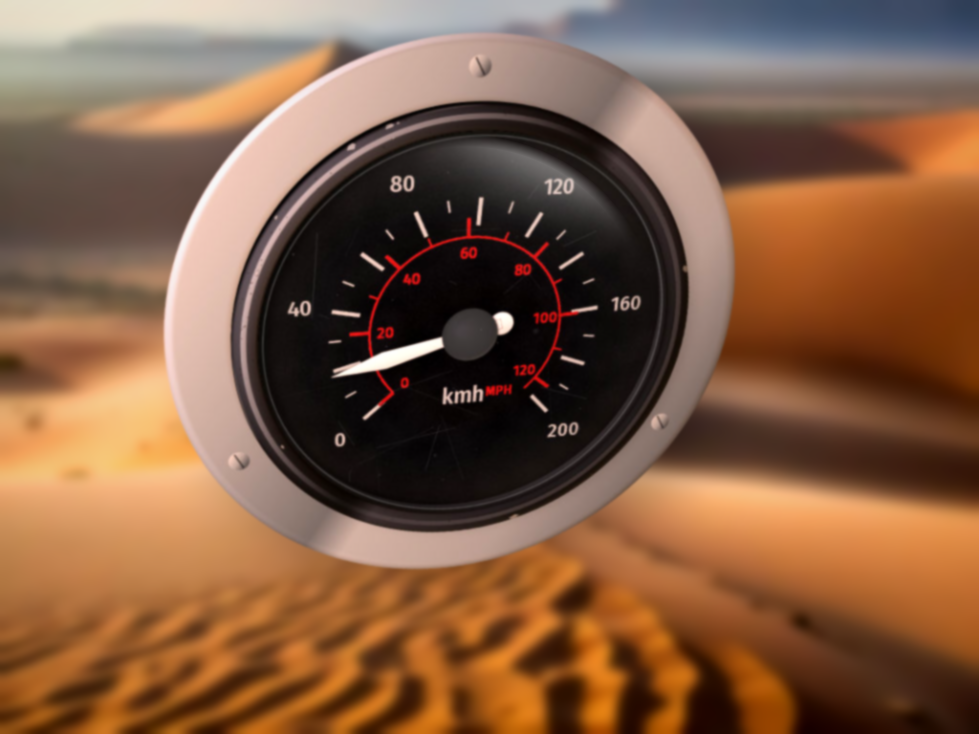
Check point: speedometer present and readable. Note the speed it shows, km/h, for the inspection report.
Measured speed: 20 km/h
